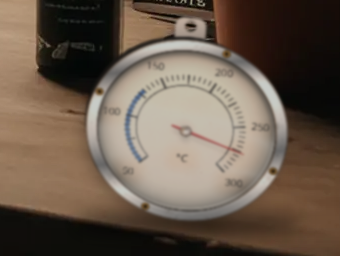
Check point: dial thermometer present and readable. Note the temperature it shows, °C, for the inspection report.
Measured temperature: 275 °C
